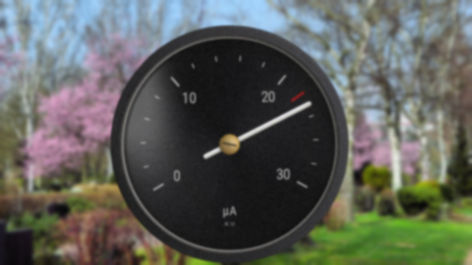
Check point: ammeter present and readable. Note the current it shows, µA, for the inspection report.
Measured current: 23 µA
